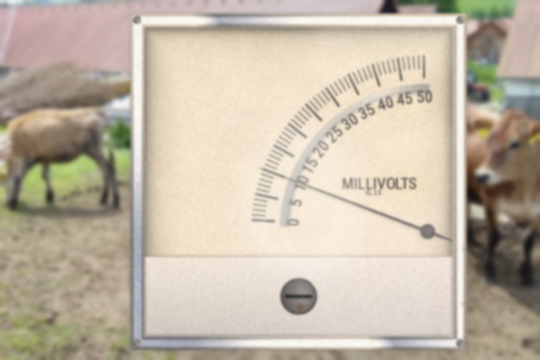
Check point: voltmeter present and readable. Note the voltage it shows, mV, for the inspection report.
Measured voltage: 10 mV
